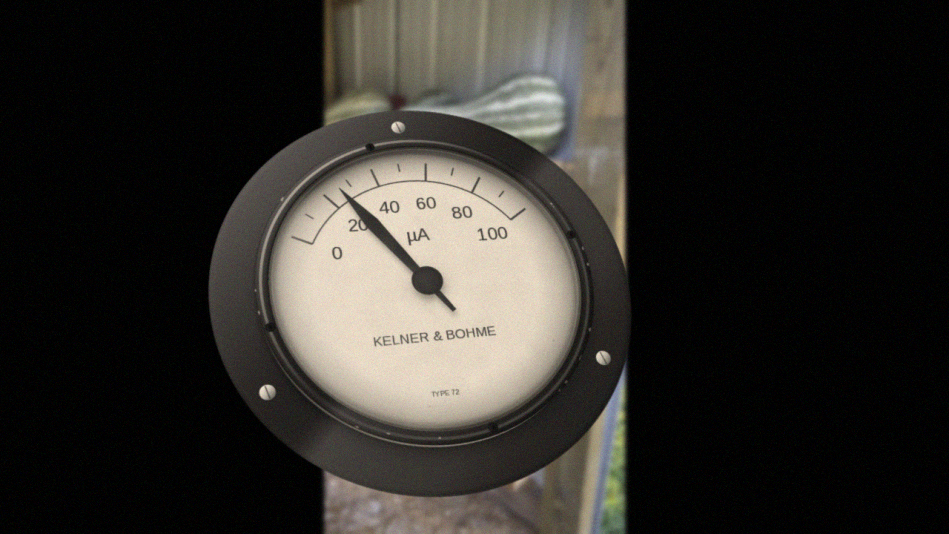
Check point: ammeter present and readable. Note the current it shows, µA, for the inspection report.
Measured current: 25 µA
